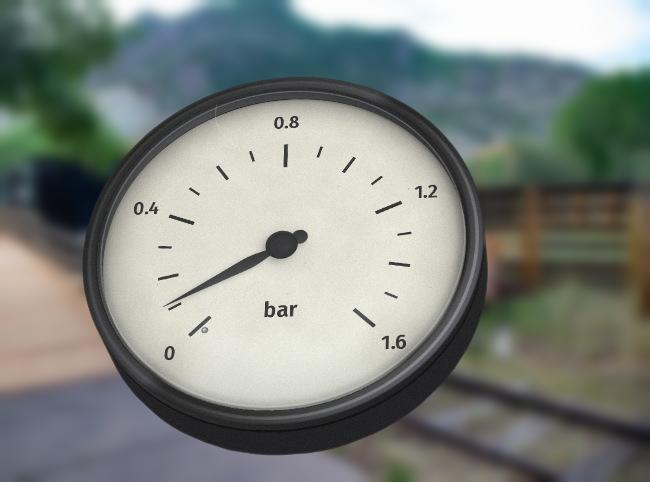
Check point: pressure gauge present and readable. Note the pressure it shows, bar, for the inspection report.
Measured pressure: 0.1 bar
